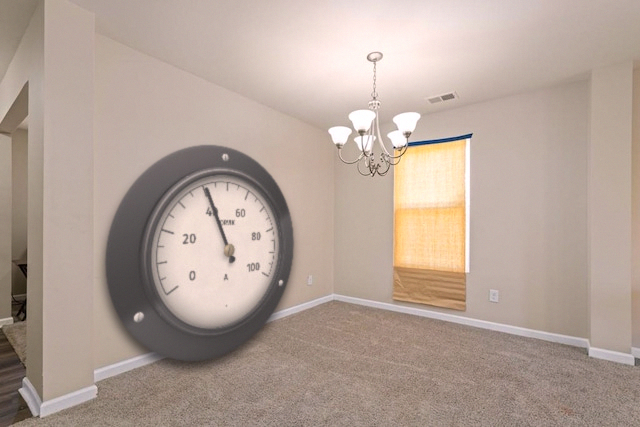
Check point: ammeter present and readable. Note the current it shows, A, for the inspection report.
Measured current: 40 A
